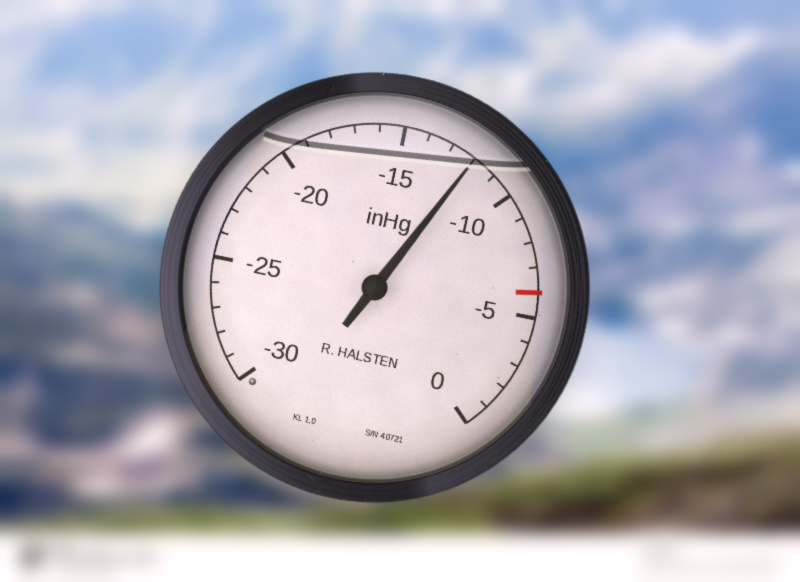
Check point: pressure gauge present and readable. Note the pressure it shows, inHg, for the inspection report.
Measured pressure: -12 inHg
